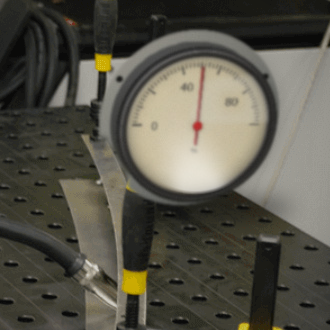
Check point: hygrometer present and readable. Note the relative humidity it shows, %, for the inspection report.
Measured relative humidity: 50 %
